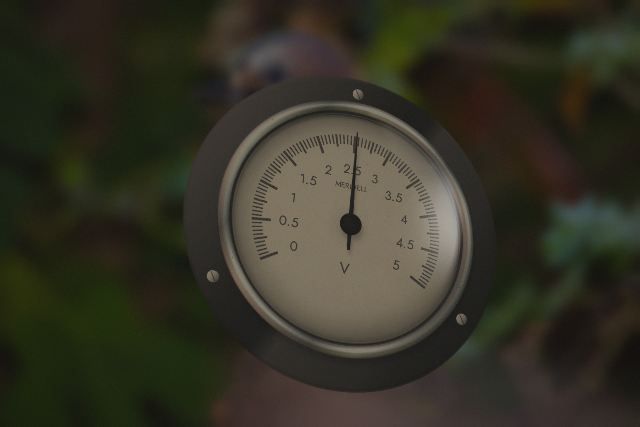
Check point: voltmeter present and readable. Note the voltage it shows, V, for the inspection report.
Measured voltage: 2.5 V
